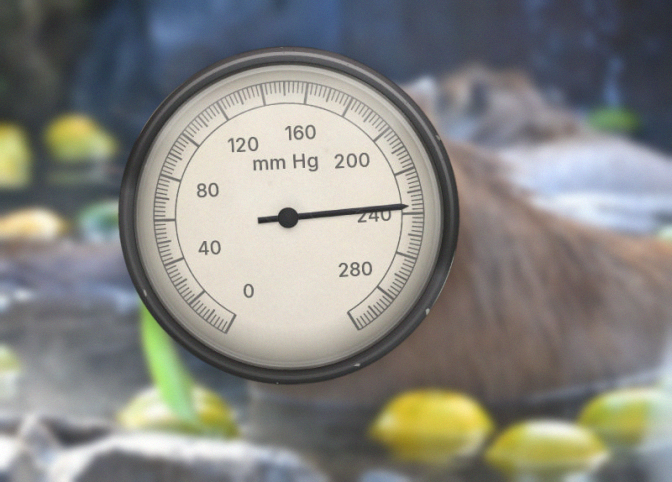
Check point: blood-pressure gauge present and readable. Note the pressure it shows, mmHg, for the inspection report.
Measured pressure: 236 mmHg
